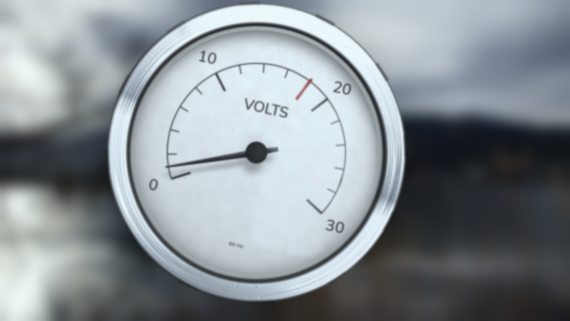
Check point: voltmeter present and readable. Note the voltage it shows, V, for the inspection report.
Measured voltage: 1 V
